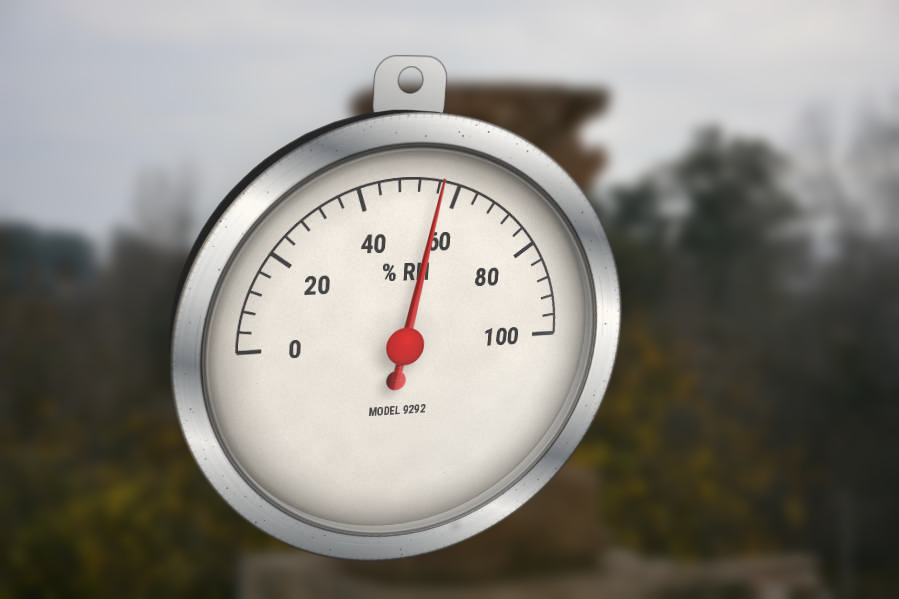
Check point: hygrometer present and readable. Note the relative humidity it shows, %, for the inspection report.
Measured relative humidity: 56 %
